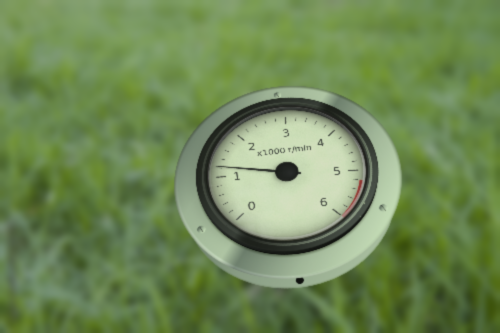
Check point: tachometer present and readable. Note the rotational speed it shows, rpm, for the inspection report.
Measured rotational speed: 1200 rpm
